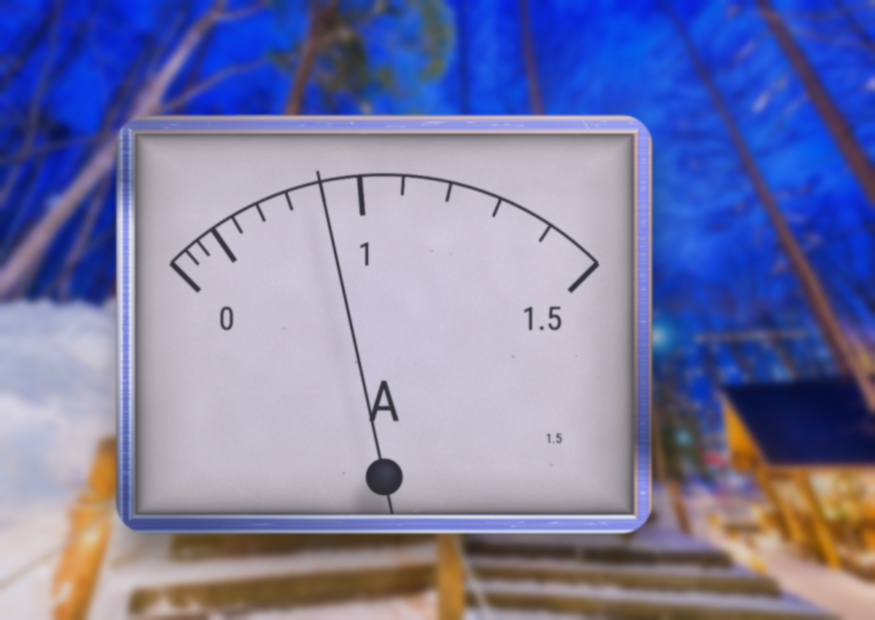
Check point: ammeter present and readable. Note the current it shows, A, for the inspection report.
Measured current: 0.9 A
